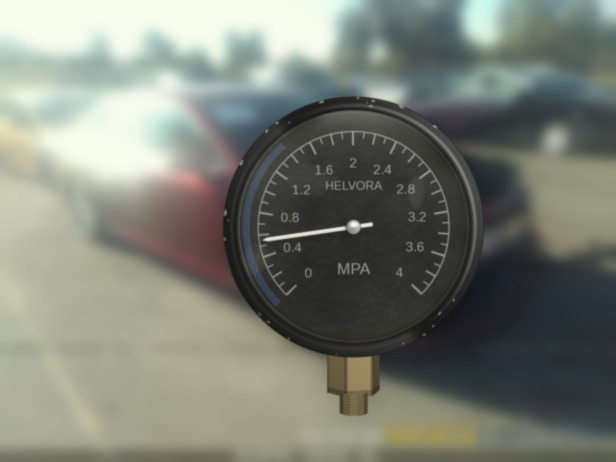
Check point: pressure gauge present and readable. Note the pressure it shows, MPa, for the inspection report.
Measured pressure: 0.55 MPa
